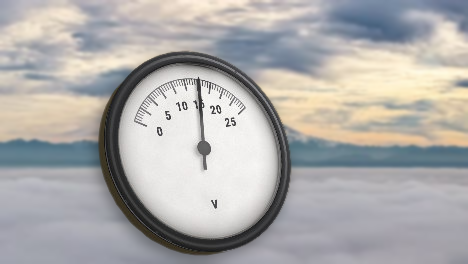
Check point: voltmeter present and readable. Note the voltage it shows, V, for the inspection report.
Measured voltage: 15 V
